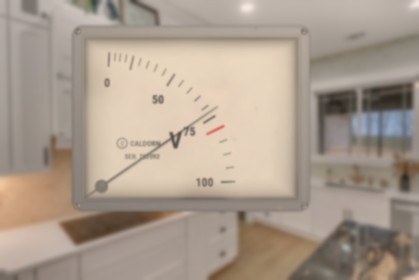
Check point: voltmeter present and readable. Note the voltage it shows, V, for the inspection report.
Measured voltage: 72.5 V
